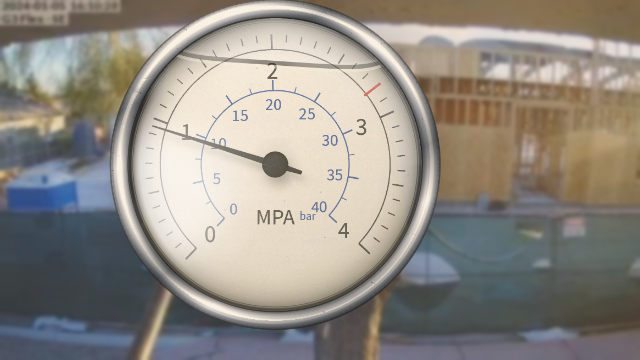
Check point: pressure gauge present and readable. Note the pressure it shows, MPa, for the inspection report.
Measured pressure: 0.95 MPa
